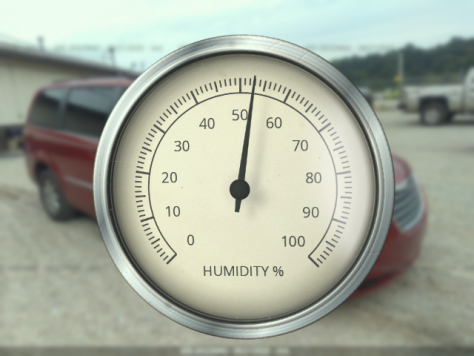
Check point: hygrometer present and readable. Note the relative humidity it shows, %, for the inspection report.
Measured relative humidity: 53 %
